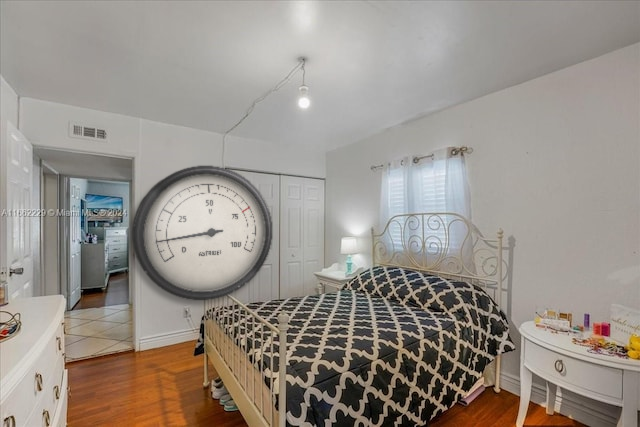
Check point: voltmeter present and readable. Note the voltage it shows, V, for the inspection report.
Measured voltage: 10 V
